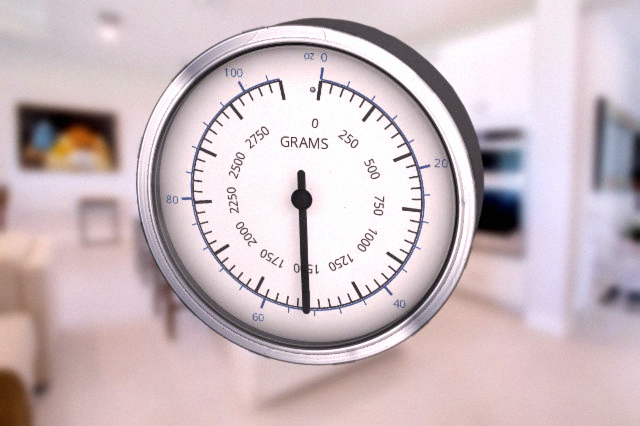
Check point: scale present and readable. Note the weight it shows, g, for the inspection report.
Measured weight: 1500 g
